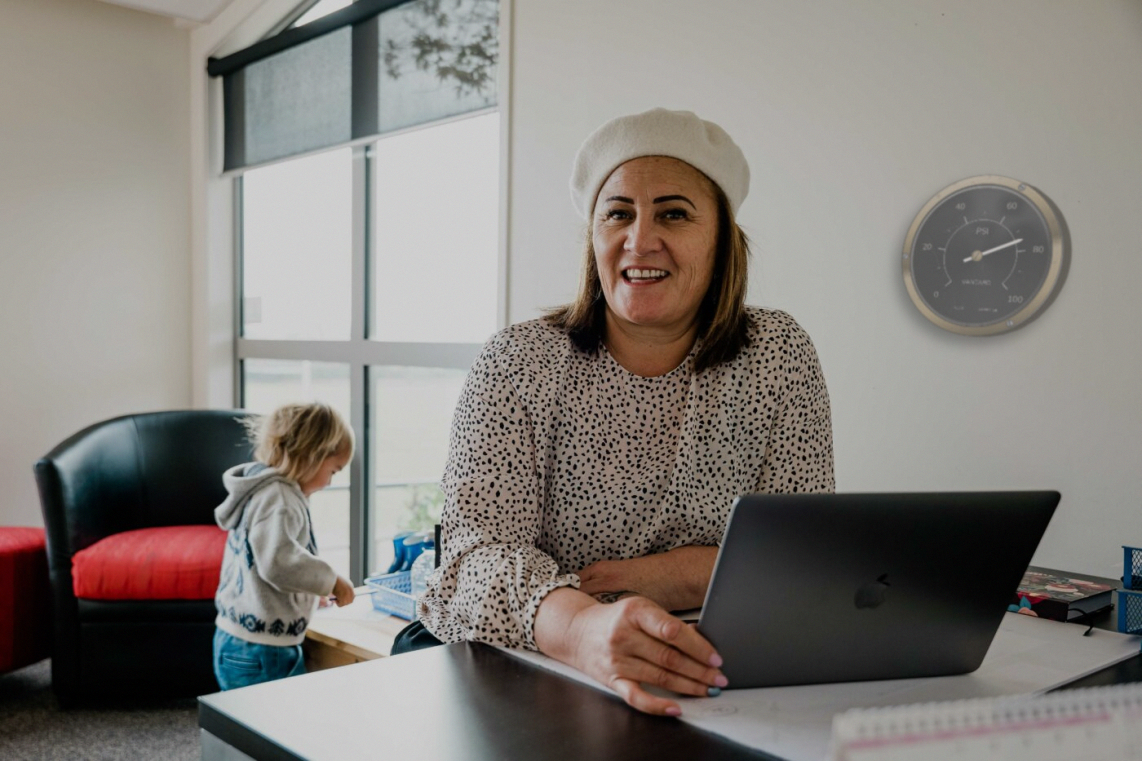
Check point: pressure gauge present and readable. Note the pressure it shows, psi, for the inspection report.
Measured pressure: 75 psi
